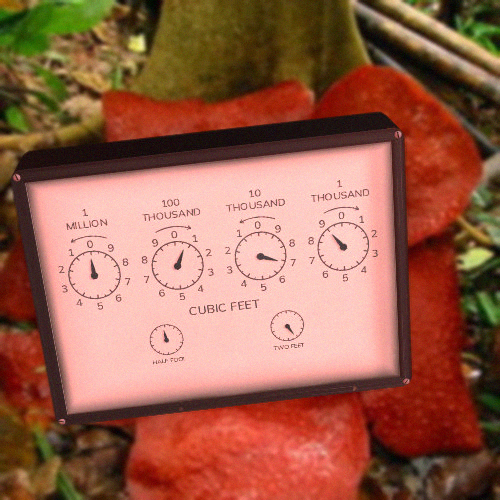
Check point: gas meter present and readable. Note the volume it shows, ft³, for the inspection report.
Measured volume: 6900 ft³
